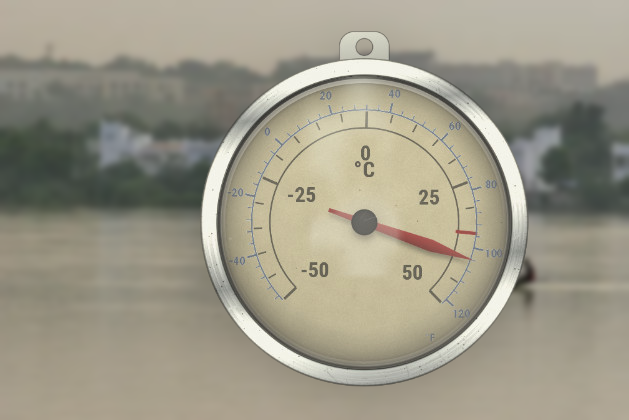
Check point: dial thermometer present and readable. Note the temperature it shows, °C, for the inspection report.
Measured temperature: 40 °C
